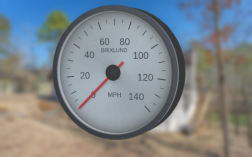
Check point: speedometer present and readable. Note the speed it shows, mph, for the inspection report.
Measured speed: 0 mph
